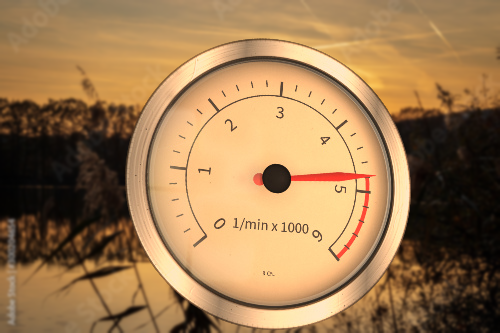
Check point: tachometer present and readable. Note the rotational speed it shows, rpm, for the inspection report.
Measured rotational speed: 4800 rpm
